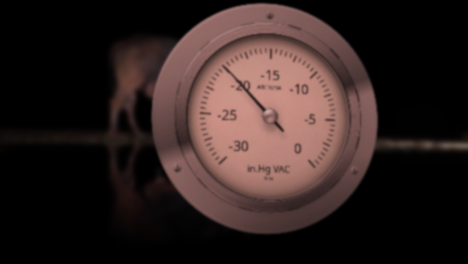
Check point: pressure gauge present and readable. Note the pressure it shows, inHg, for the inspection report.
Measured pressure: -20 inHg
